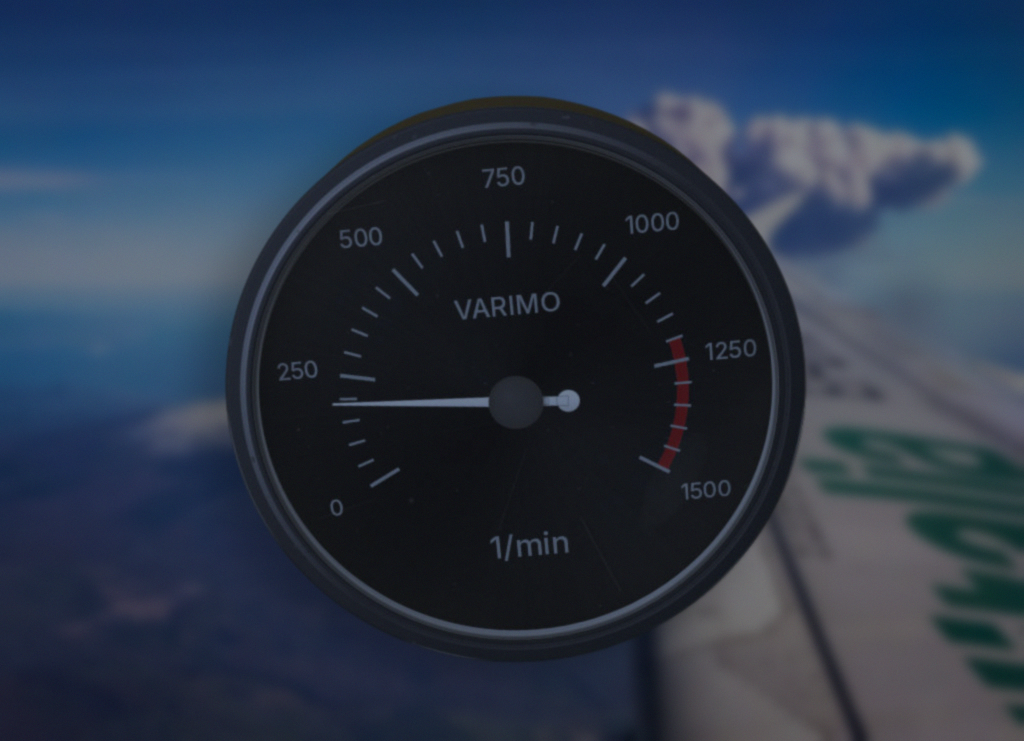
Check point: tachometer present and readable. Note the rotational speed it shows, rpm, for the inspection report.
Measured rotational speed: 200 rpm
